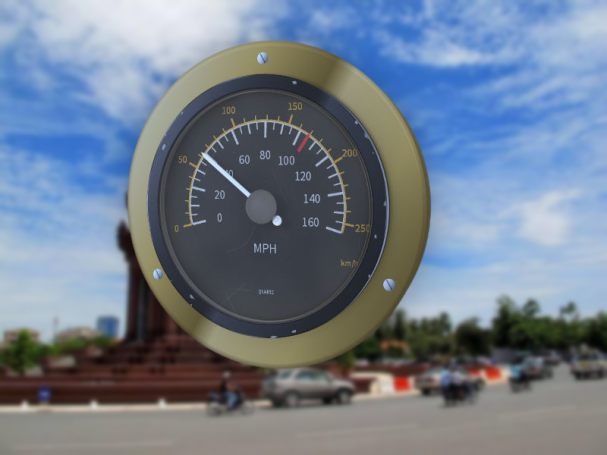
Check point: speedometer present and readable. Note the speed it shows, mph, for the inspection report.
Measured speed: 40 mph
